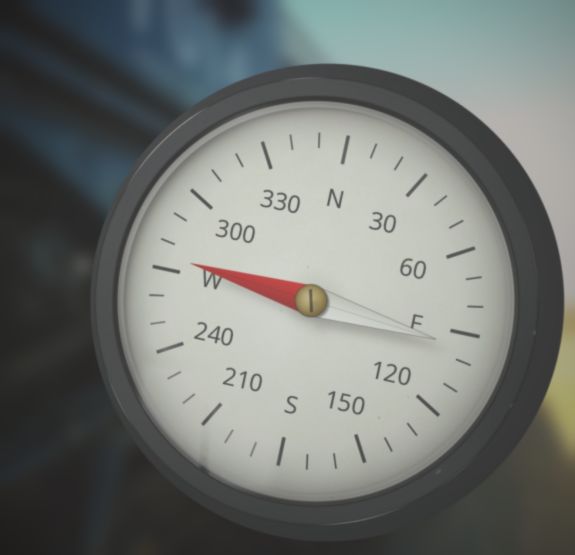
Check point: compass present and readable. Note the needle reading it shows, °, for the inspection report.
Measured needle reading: 275 °
